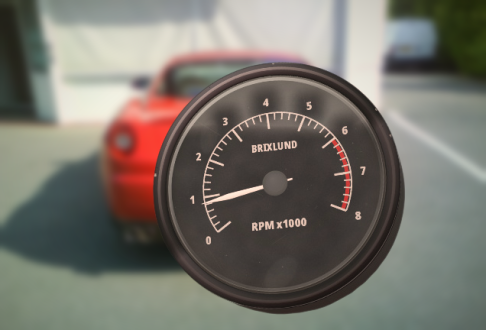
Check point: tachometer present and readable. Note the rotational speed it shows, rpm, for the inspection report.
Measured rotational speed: 800 rpm
